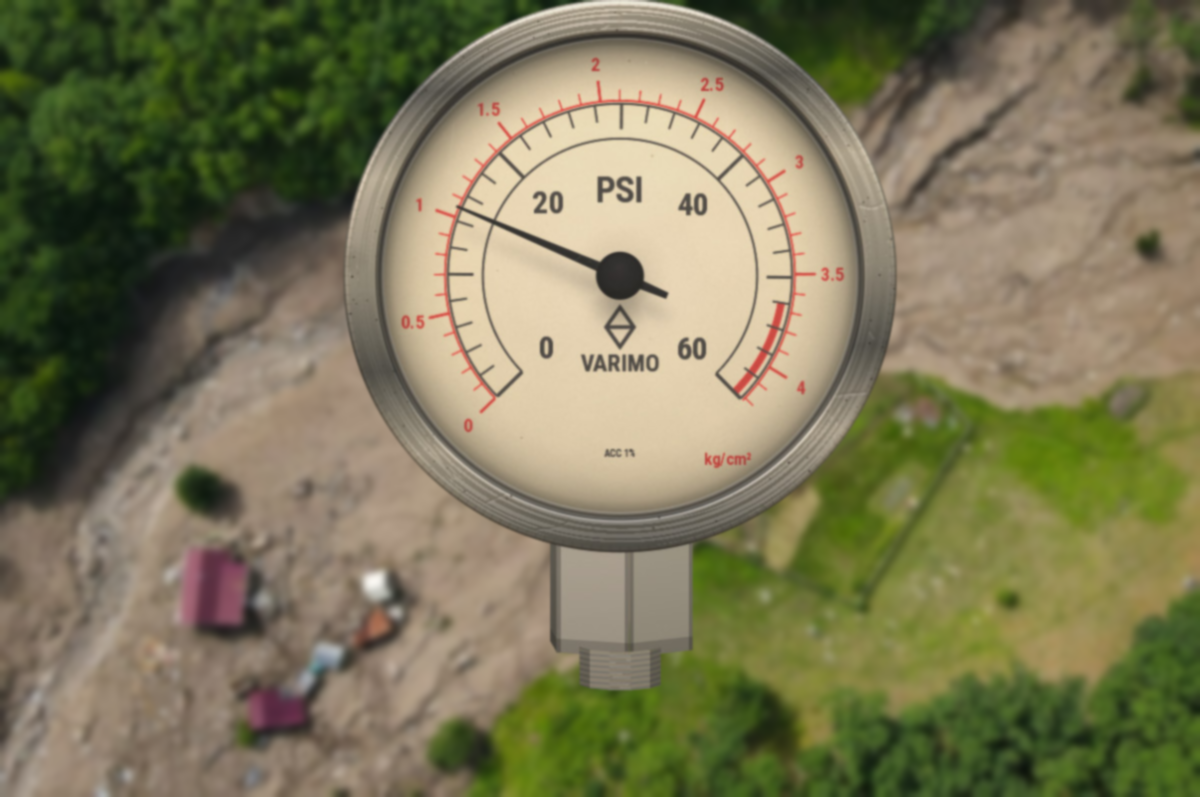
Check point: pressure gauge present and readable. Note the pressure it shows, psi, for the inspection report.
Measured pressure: 15 psi
